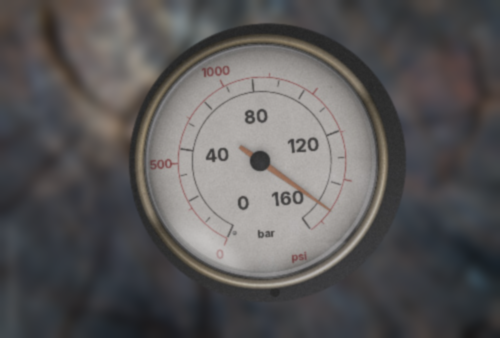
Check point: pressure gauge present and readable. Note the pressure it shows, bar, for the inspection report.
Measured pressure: 150 bar
